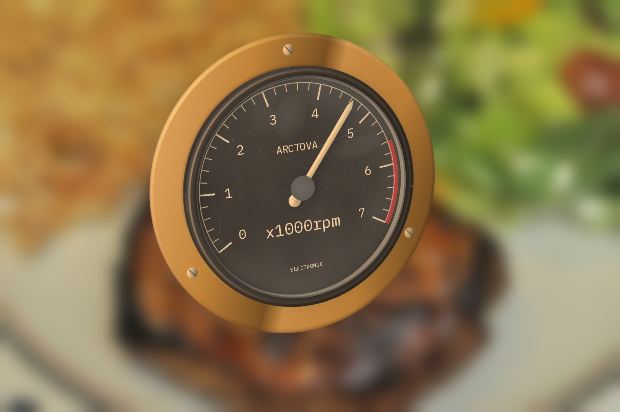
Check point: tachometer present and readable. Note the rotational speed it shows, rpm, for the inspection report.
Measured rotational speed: 4600 rpm
